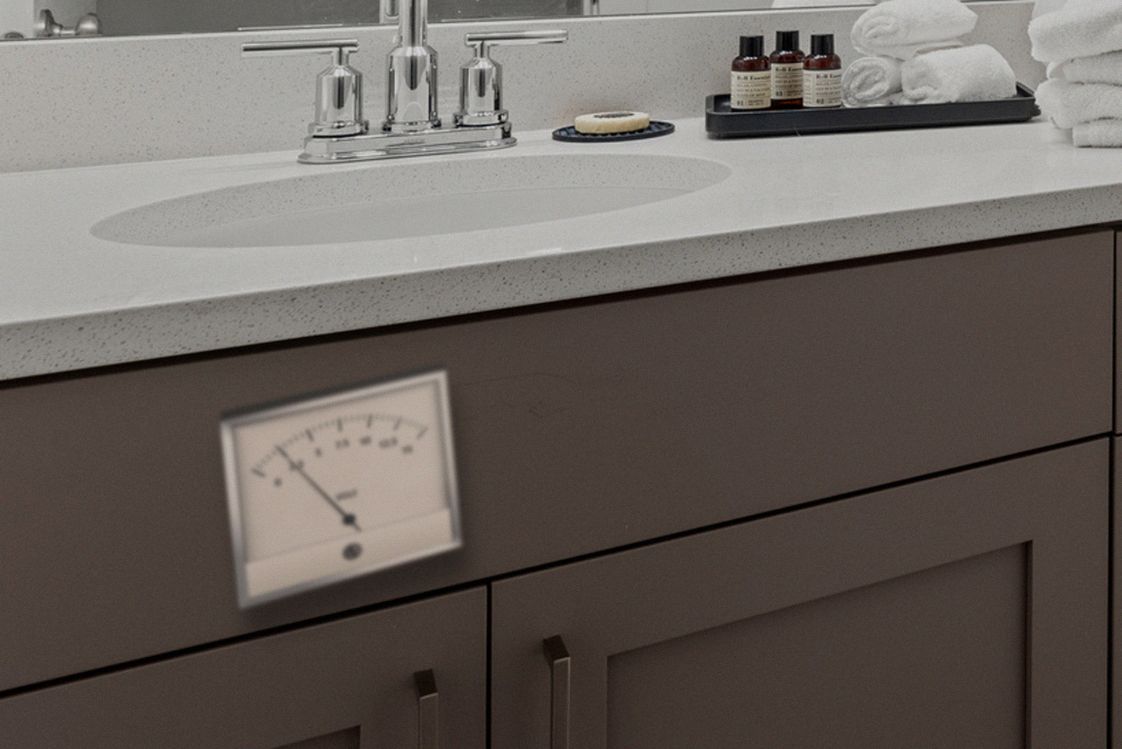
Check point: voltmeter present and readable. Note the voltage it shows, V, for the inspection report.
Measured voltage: 2.5 V
